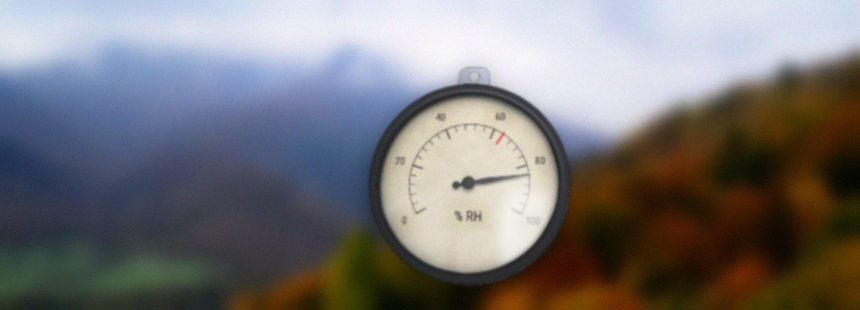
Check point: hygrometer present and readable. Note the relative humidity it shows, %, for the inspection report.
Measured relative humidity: 84 %
